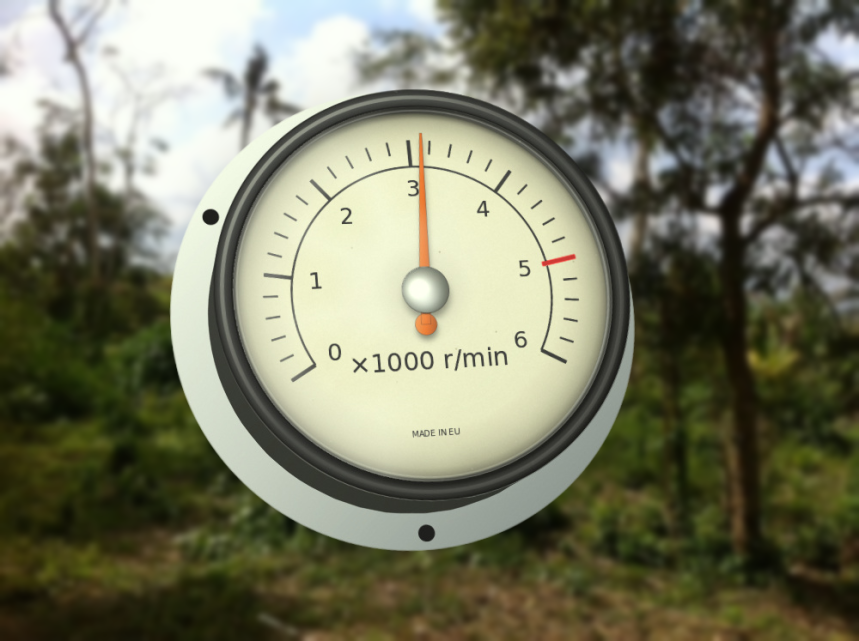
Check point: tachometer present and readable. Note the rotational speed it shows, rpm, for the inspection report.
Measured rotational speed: 3100 rpm
